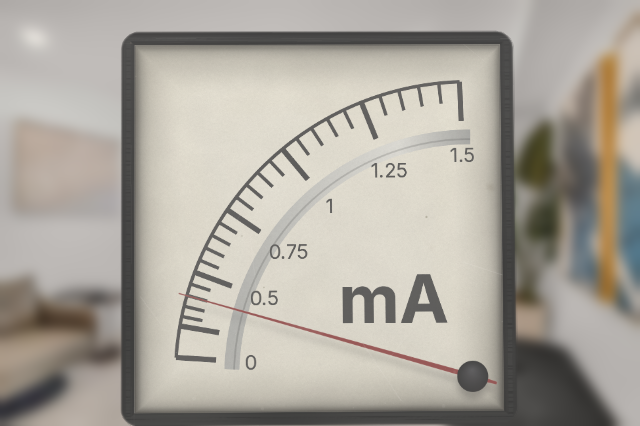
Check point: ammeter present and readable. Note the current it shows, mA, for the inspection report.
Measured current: 0.4 mA
